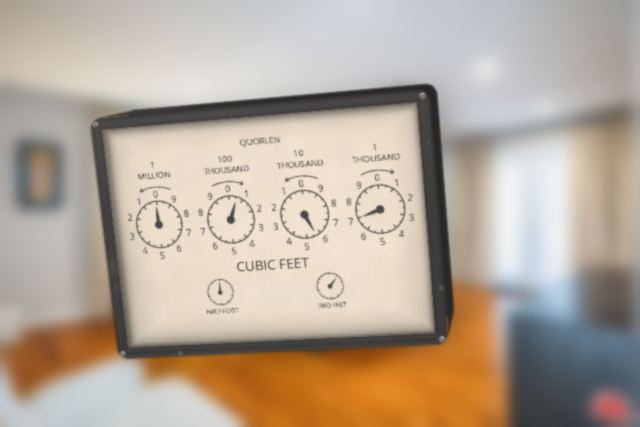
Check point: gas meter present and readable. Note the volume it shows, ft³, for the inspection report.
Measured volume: 5700 ft³
